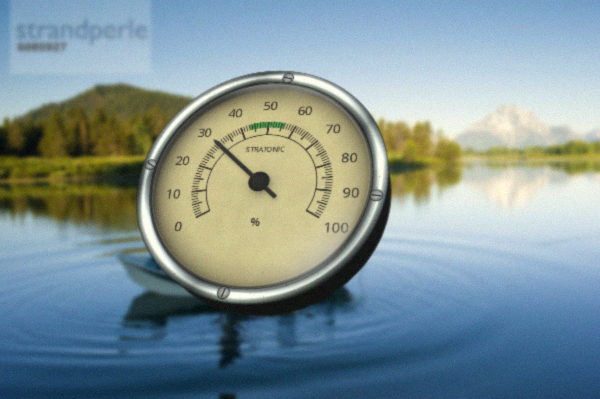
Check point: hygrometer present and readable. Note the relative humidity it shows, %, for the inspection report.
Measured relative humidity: 30 %
